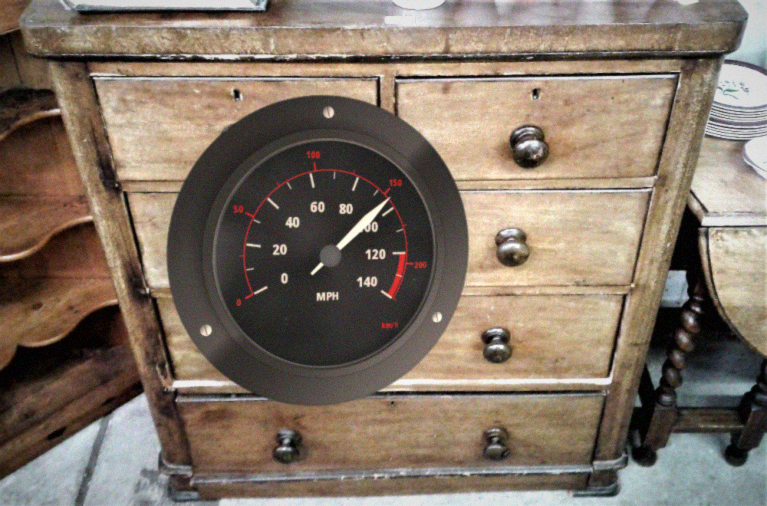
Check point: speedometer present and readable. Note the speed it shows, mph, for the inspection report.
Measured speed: 95 mph
